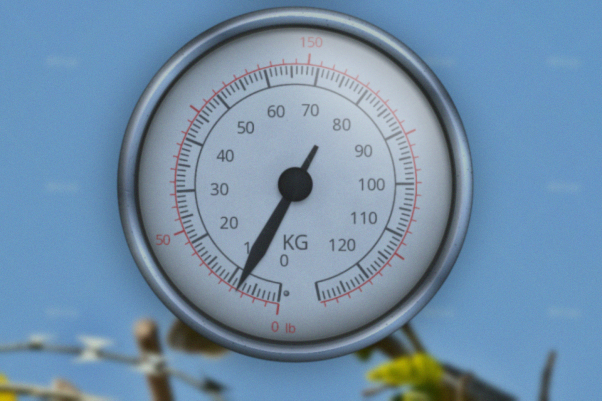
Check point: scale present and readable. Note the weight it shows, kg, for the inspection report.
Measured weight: 8 kg
